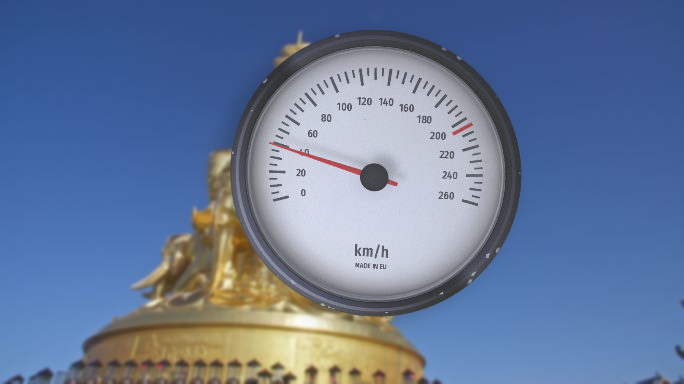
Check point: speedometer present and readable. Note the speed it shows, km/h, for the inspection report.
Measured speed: 40 km/h
